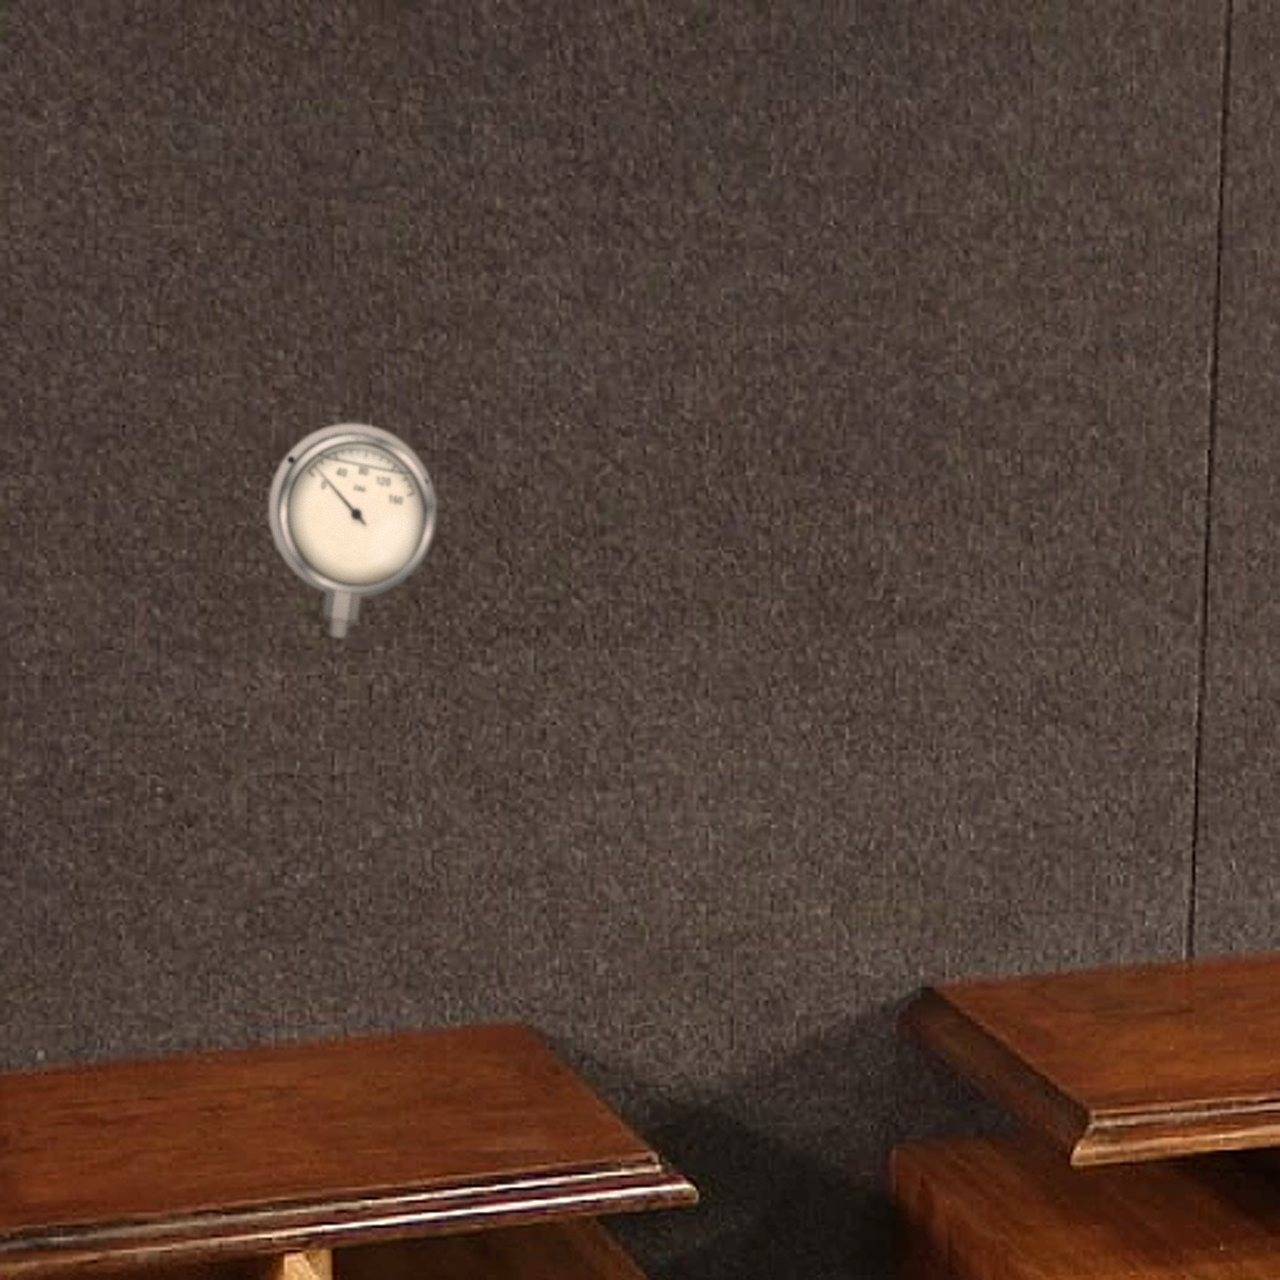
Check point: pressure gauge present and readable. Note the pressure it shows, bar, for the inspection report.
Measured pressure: 10 bar
